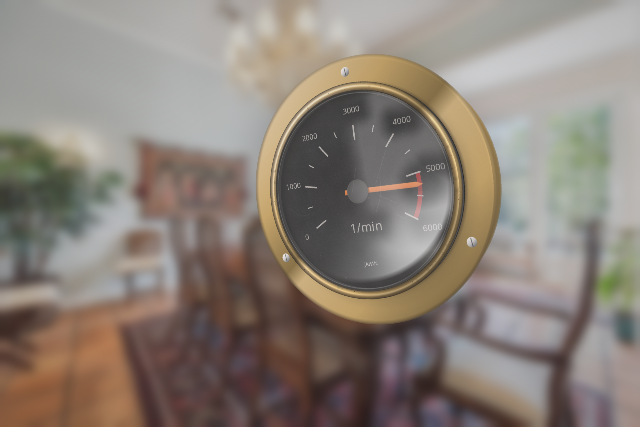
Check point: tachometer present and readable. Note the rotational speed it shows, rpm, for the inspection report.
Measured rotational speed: 5250 rpm
